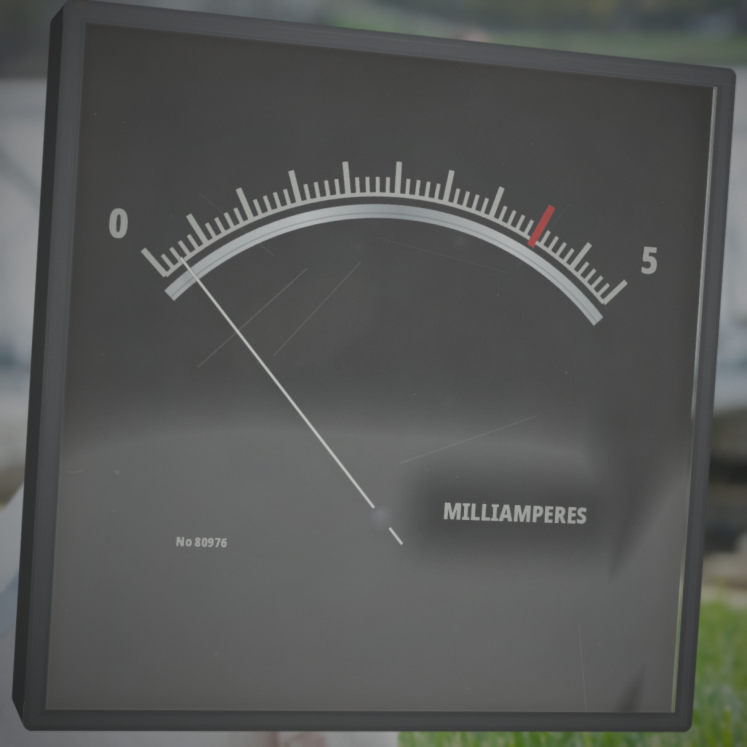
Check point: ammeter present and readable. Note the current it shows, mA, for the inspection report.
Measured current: 0.2 mA
